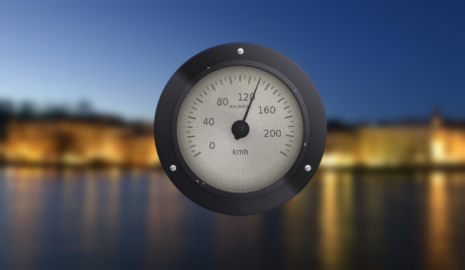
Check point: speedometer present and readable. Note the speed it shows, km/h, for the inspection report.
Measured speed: 130 km/h
